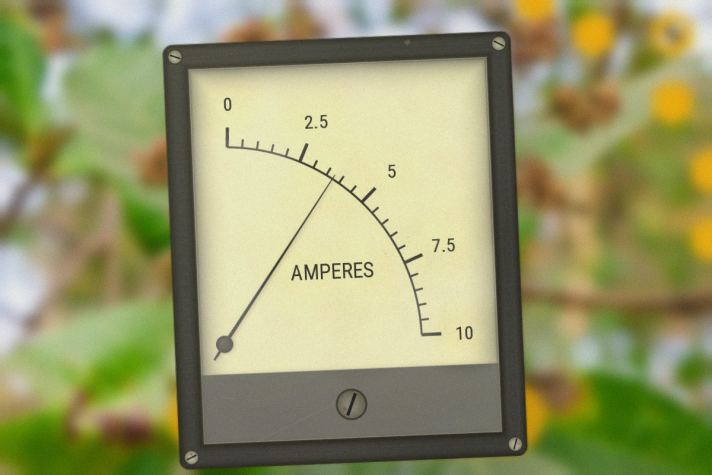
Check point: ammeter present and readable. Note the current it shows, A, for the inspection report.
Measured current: 3.75 A
